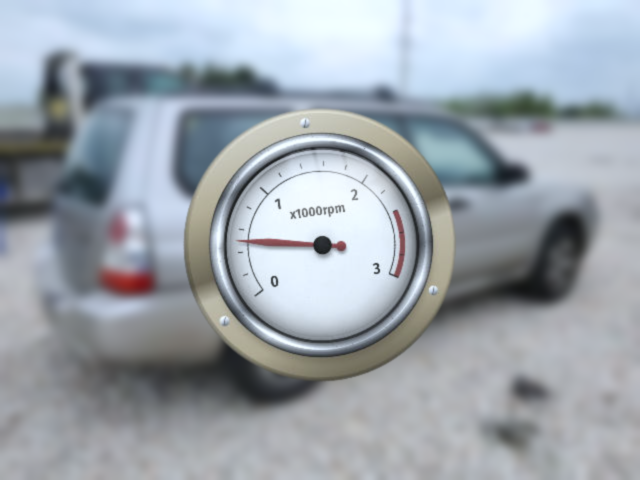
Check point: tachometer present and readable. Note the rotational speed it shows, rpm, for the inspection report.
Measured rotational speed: 500 rpm
